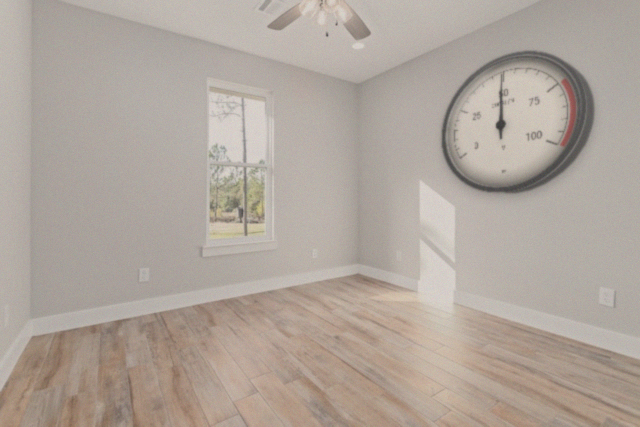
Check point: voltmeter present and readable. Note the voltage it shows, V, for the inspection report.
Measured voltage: 50 V
